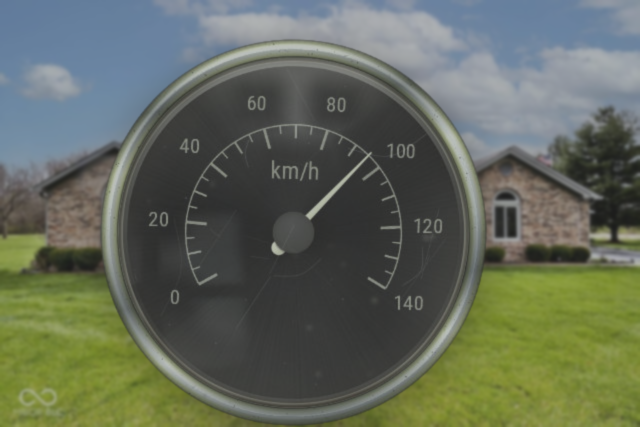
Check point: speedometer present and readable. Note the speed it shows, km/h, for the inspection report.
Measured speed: 95 km/h
